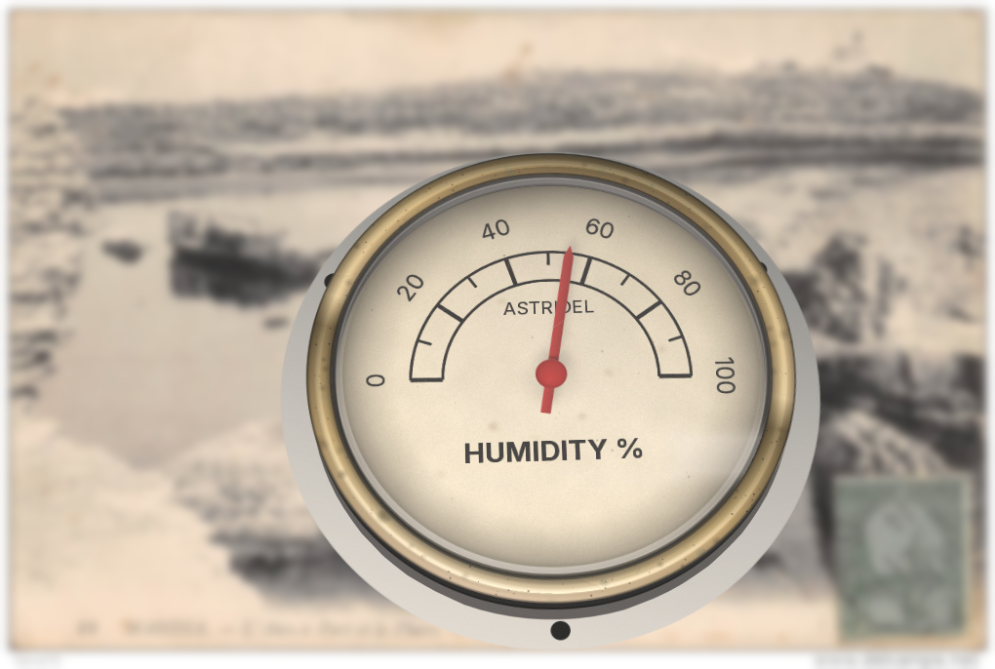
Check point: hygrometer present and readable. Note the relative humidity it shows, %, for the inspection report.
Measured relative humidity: 55 %
